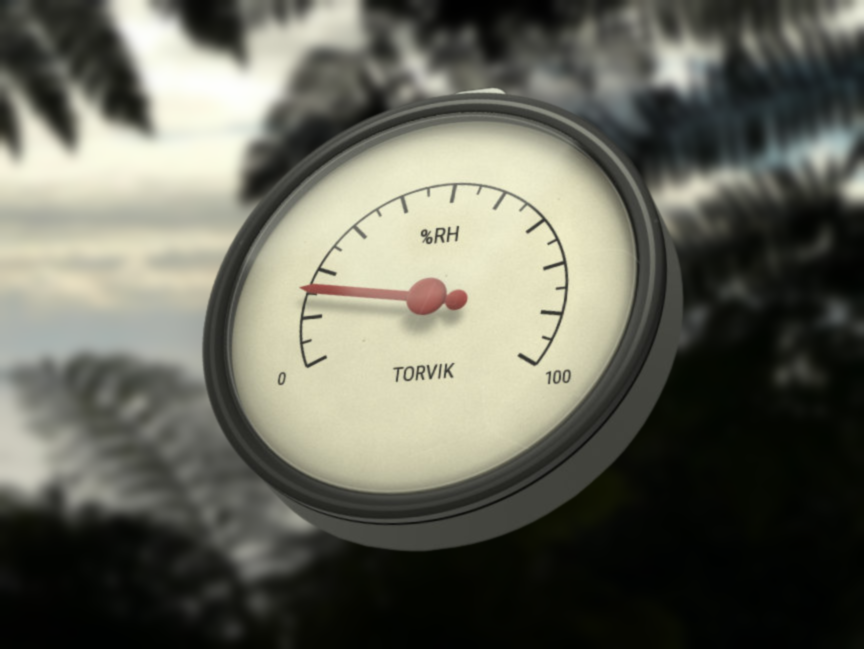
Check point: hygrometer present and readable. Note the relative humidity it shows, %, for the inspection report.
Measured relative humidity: 15 %
